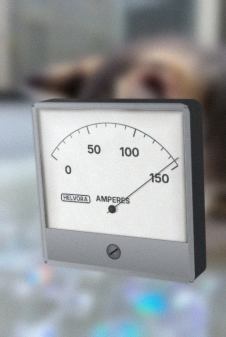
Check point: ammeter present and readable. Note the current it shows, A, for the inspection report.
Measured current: 145 A
